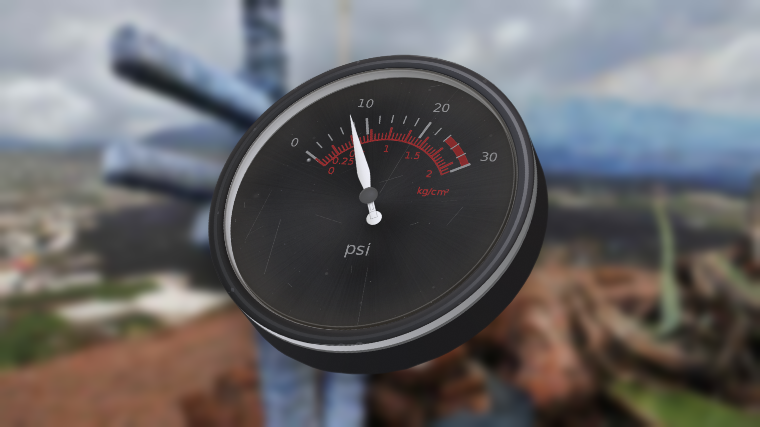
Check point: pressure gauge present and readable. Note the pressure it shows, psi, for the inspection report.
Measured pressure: 8 psi
